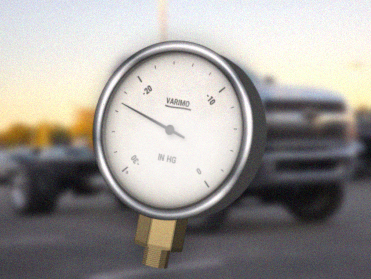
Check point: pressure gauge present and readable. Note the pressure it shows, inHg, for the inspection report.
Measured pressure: -23 inHg
